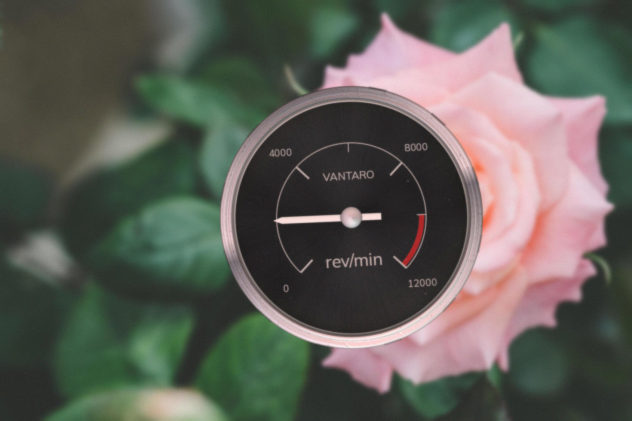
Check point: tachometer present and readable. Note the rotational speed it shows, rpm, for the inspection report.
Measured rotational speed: 2000 rpm
